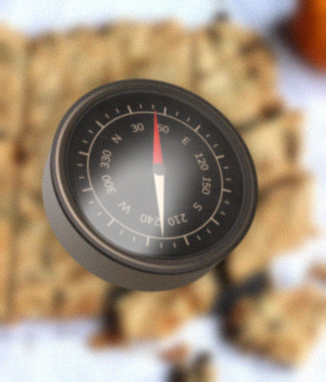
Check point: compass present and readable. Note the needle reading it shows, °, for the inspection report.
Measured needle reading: 50 °
